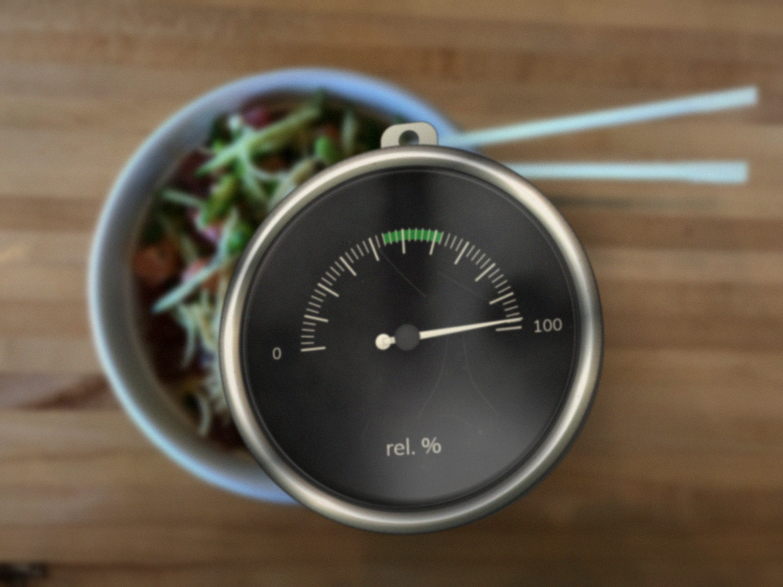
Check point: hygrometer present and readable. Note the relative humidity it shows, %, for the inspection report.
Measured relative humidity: 98 %
